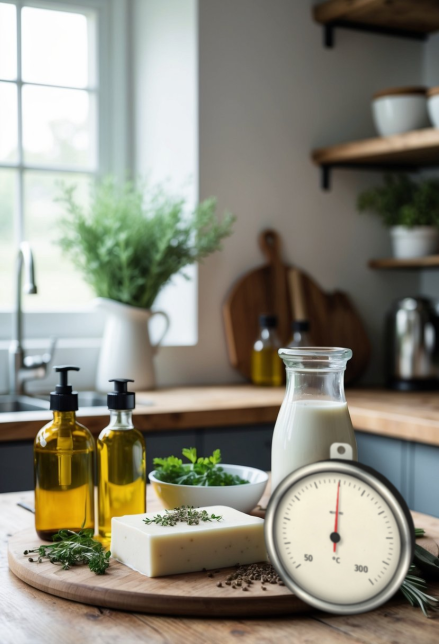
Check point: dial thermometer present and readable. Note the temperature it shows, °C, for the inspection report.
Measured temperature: 175 °C
